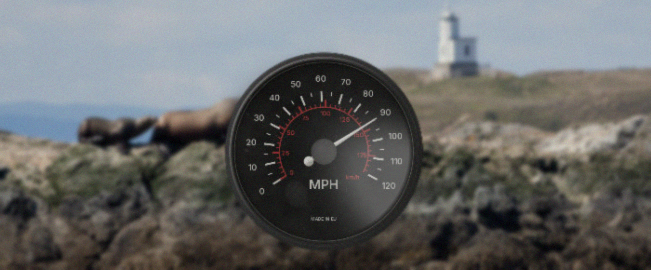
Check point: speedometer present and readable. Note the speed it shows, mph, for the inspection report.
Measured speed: 90 mph
